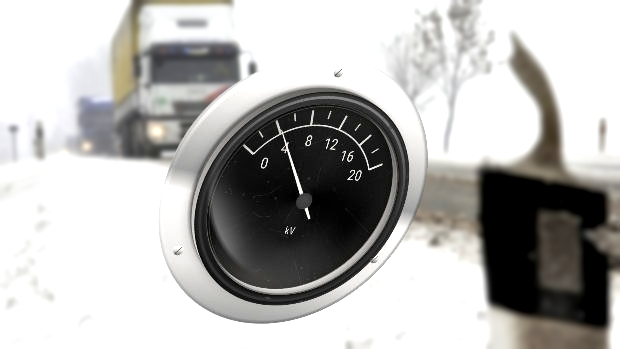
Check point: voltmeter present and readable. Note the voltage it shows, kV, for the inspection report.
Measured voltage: 4 kV
